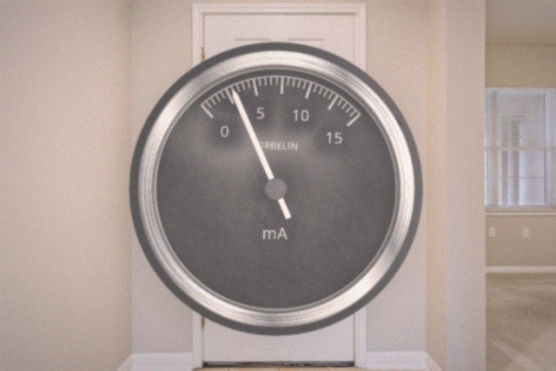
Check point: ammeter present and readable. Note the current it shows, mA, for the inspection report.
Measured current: 3 mA
